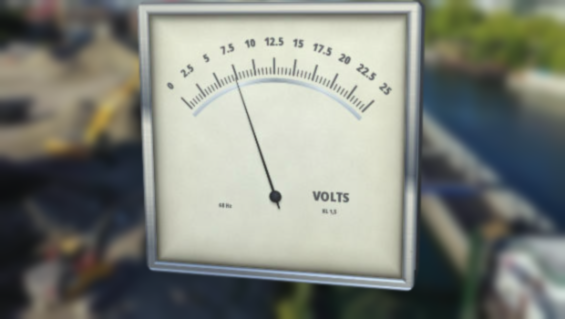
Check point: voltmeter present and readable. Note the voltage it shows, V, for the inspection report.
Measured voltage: 7.5 V
